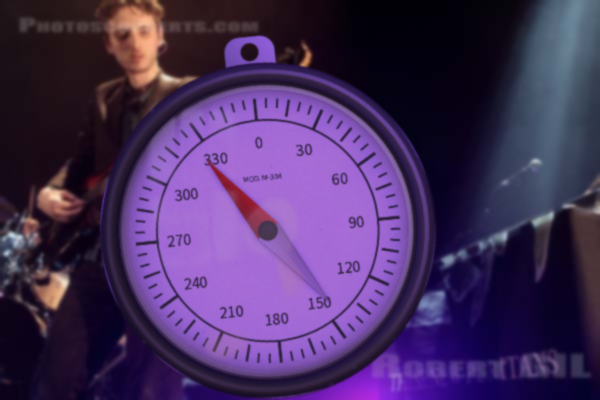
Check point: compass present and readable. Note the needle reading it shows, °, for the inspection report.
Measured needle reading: 325 °
